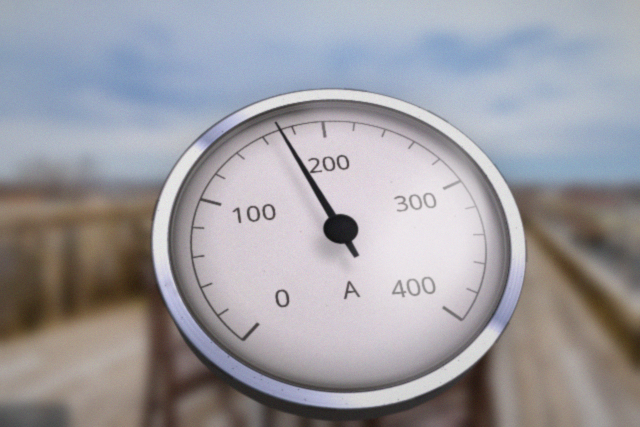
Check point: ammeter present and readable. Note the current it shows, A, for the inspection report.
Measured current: 170 A
